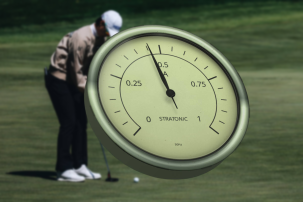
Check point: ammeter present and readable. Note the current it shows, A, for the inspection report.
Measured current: 0.45 A
